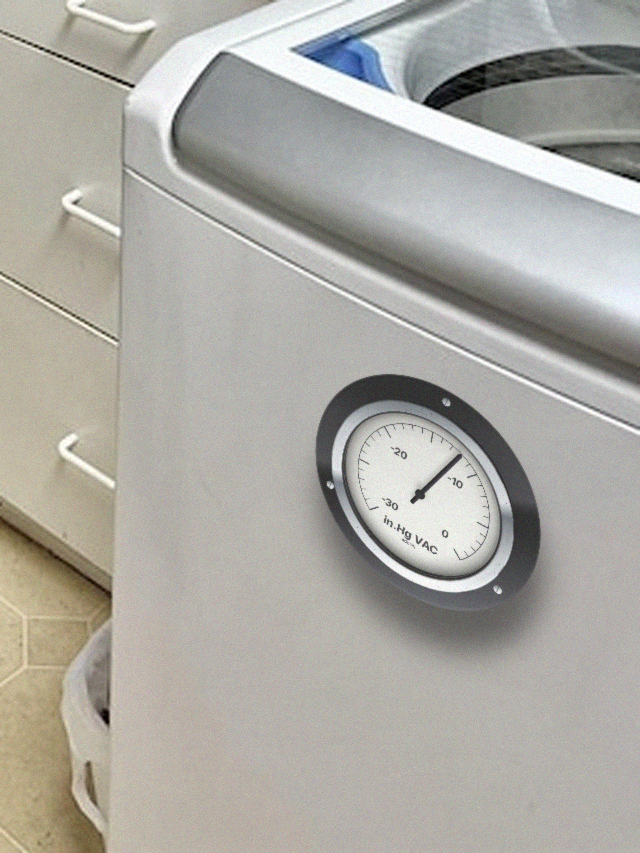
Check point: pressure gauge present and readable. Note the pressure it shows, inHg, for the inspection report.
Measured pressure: -12 inHg
